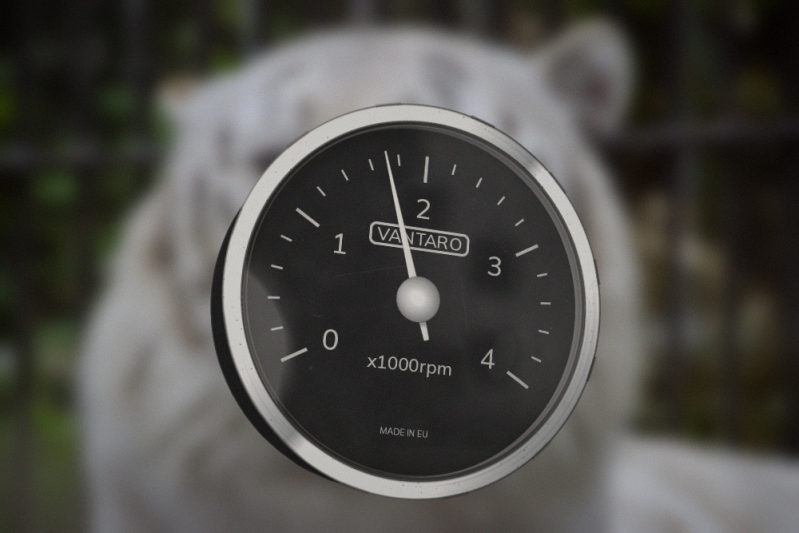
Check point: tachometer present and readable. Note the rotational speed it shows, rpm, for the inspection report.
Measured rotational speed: 1700 rpm
